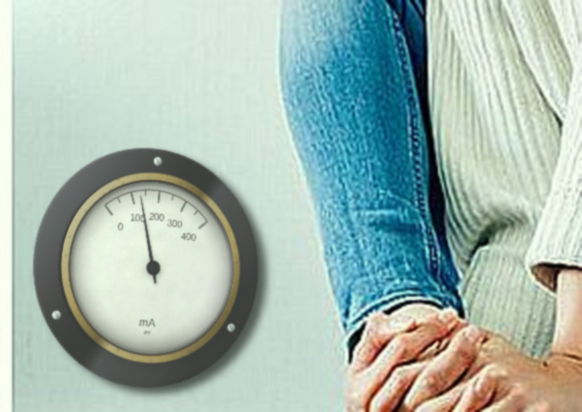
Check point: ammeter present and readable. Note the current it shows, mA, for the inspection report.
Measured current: 125 mA
